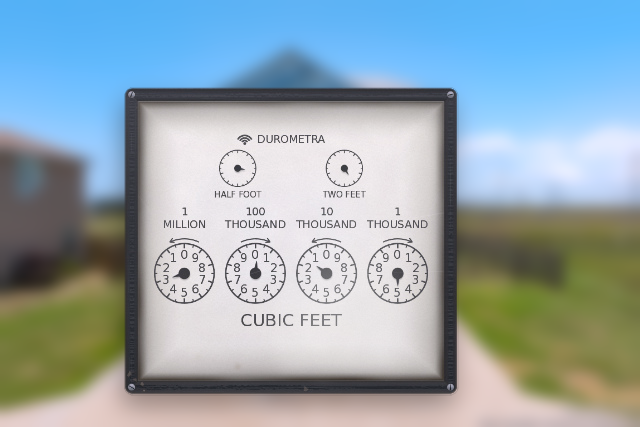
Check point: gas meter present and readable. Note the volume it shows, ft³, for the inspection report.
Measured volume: 301500 ft³
